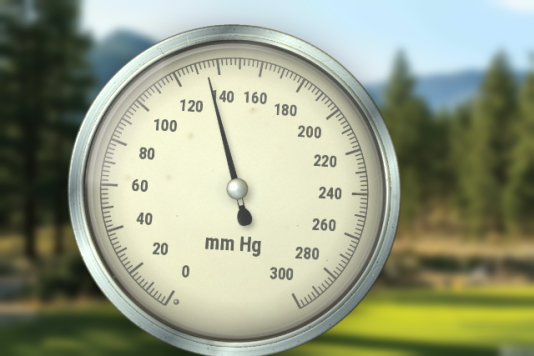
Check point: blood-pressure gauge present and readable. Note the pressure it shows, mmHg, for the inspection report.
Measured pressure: 134 mmHg
